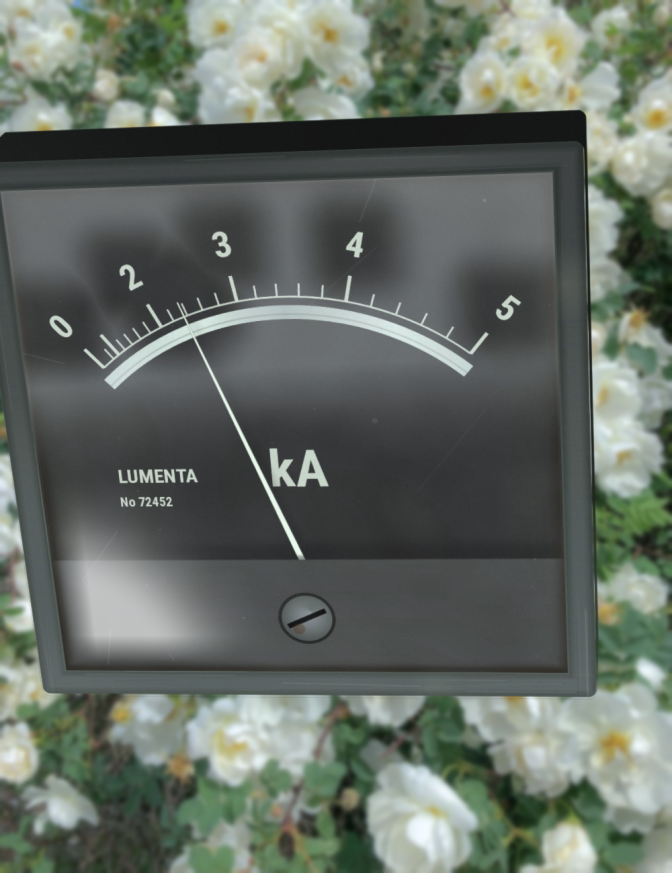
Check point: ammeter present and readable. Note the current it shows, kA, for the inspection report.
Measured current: 2.4 kA
